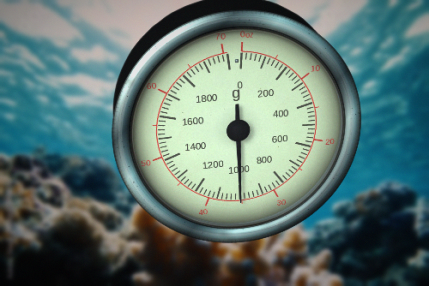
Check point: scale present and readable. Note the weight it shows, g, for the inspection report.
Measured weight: 1000 g
